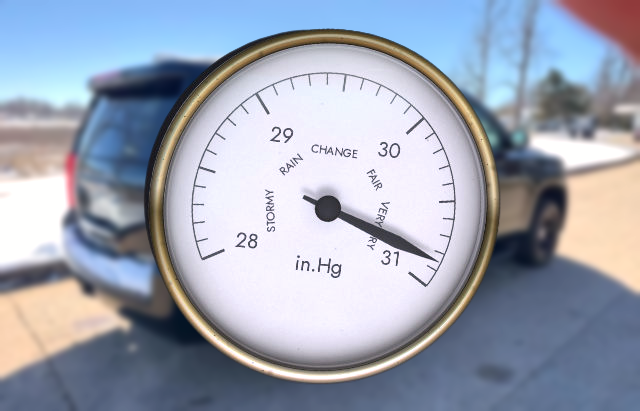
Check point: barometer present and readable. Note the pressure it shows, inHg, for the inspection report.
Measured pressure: 30.85 inHg
